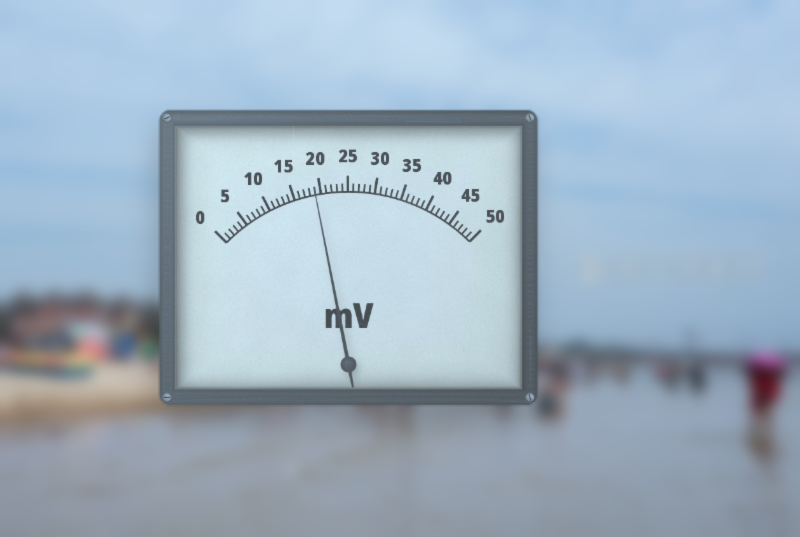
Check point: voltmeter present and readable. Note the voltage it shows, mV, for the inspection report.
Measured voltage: 19 mV
